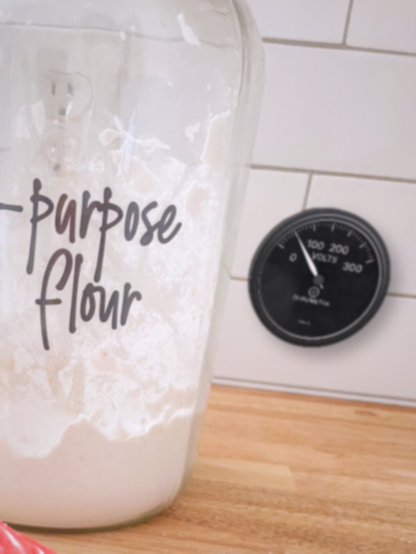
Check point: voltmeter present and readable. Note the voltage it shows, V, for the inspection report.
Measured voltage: 50 V
